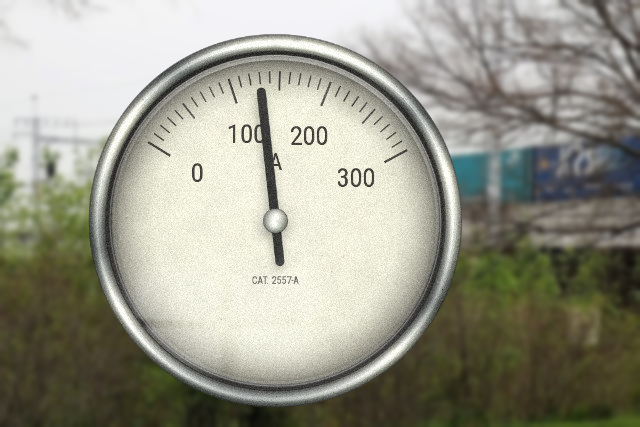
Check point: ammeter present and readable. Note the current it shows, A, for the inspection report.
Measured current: 130 A
